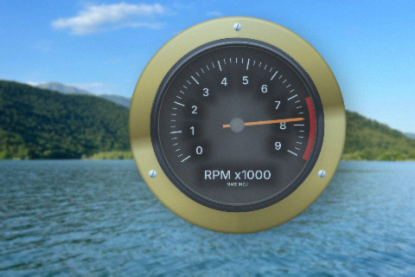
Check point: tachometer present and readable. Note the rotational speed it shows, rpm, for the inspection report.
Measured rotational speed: 7800 rpm
